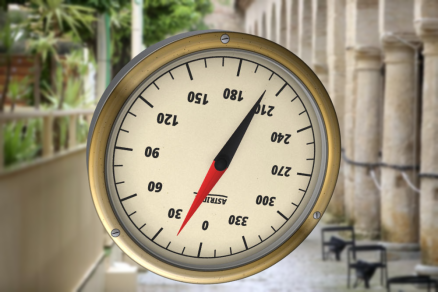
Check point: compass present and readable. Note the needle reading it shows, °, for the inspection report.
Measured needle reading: 20 °
